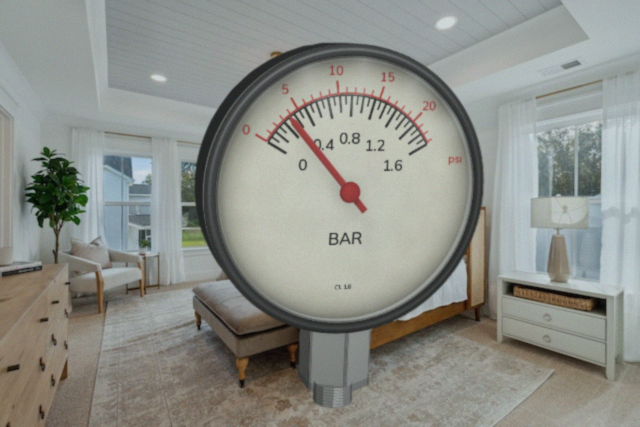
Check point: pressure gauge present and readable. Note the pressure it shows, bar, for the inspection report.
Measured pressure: 0.25 bar
